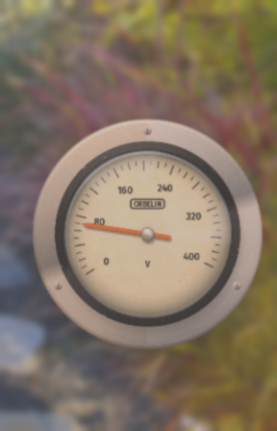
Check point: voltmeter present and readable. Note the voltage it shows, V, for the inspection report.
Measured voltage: 70 V
